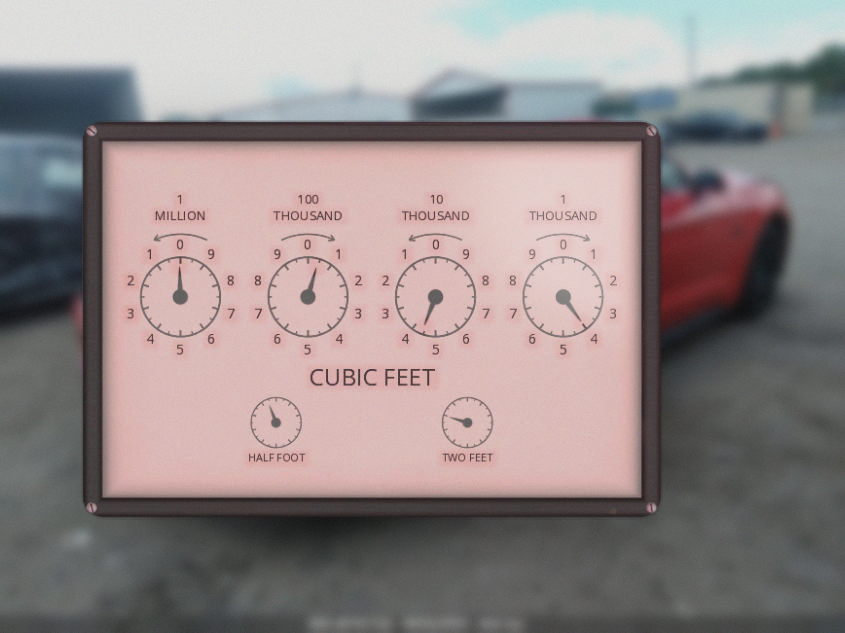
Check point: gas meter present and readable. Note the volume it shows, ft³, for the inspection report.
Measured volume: 4400 ft³
